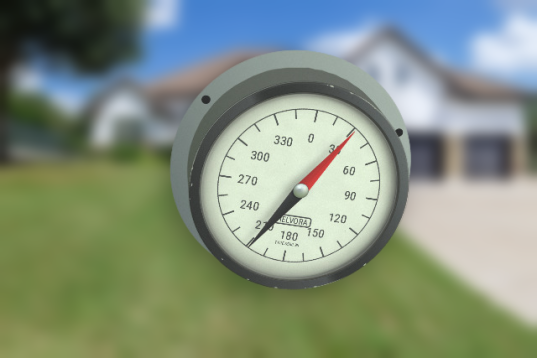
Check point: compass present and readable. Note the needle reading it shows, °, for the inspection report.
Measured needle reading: 30 °
